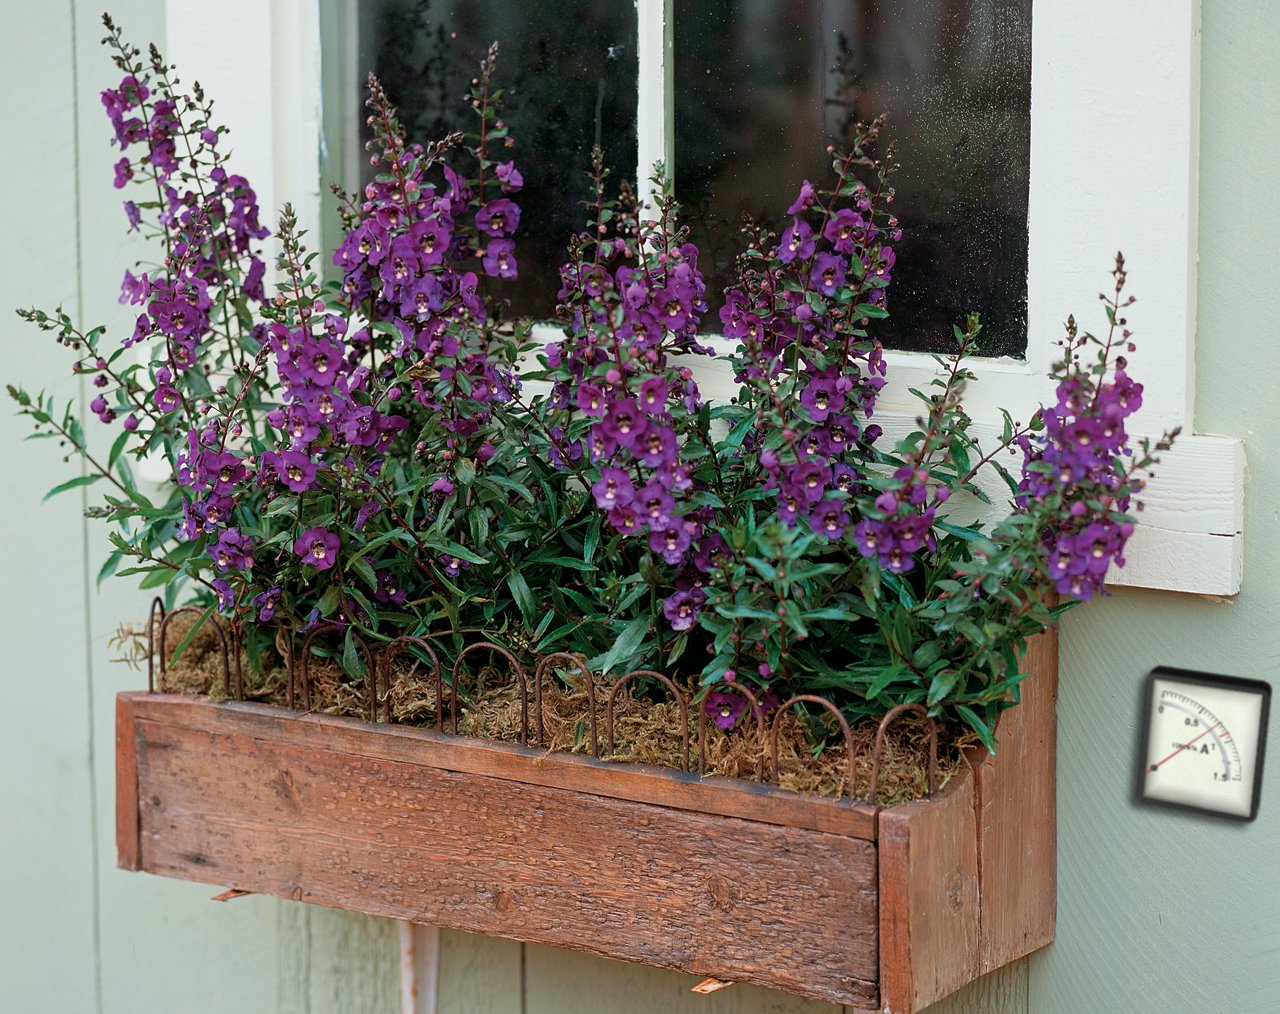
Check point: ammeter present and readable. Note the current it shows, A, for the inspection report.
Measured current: 0.75 A
